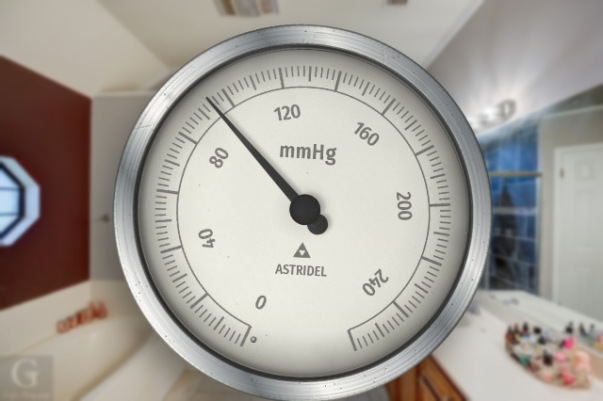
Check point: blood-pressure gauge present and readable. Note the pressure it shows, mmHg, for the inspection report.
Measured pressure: 94 mmHg
